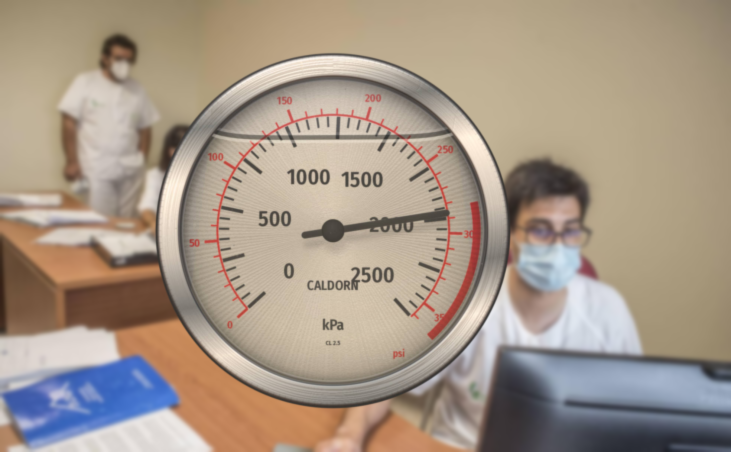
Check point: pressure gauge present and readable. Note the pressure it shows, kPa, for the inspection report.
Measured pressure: 1975 kPa
